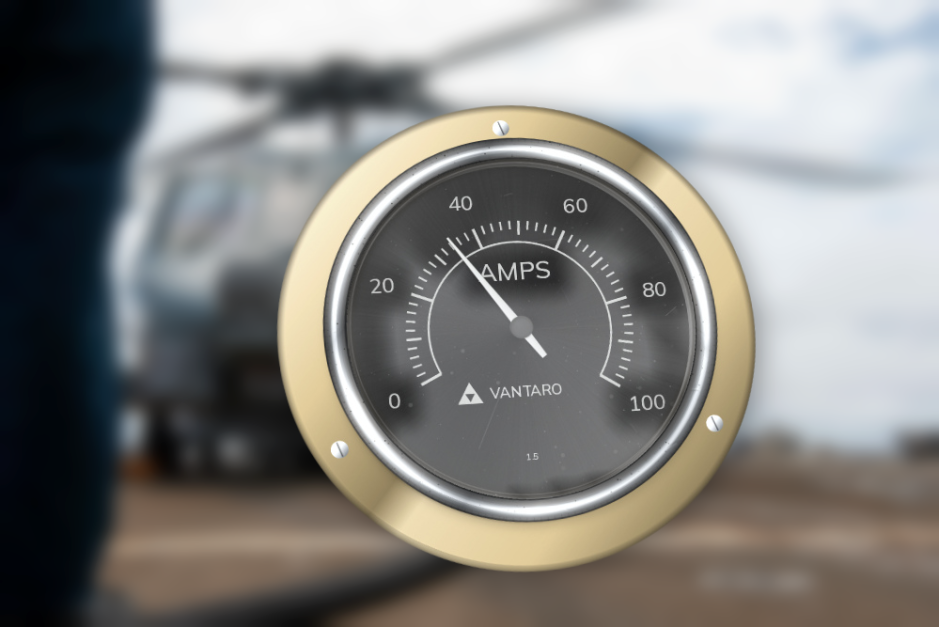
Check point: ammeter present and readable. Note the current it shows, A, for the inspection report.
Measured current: 34 A
